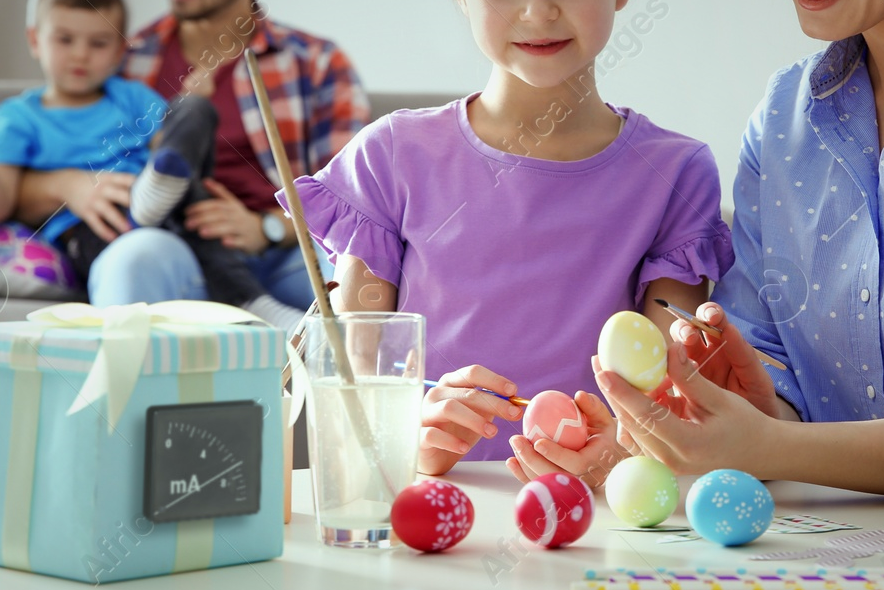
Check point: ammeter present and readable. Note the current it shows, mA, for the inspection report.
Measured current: 7 mA
